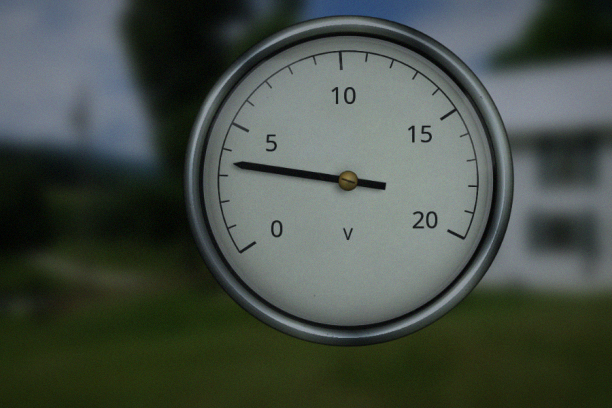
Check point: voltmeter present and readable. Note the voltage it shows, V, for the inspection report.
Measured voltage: 3.5 V
